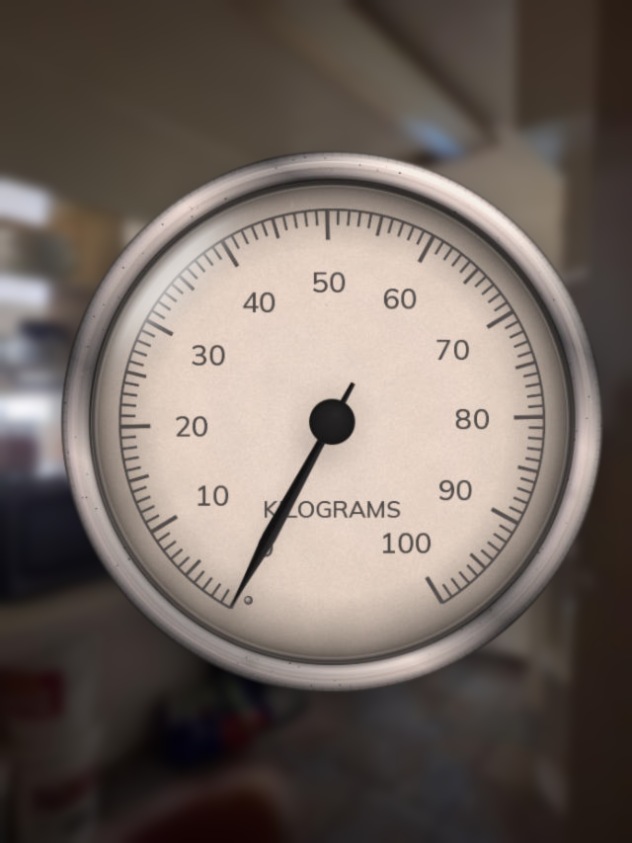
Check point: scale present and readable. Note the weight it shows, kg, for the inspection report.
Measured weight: 0 kg
